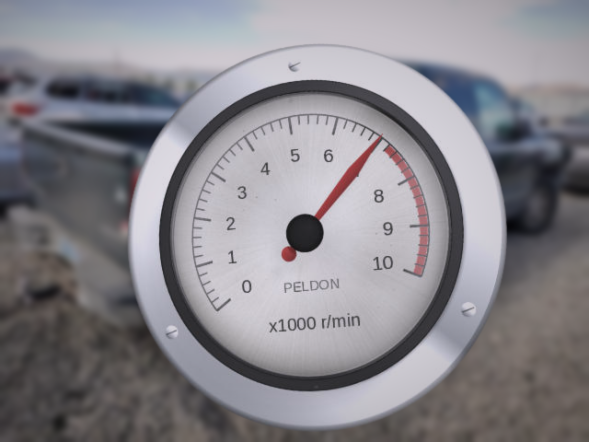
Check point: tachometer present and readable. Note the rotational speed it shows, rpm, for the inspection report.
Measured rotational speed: 7000 rpm
